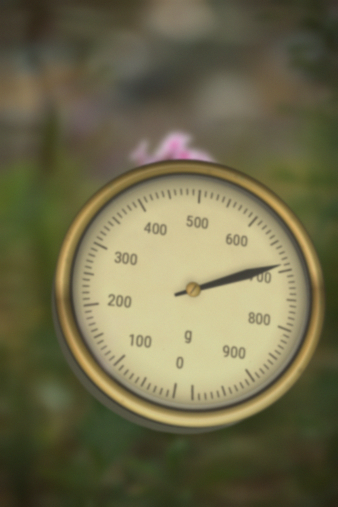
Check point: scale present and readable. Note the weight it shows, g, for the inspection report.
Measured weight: 690 g
